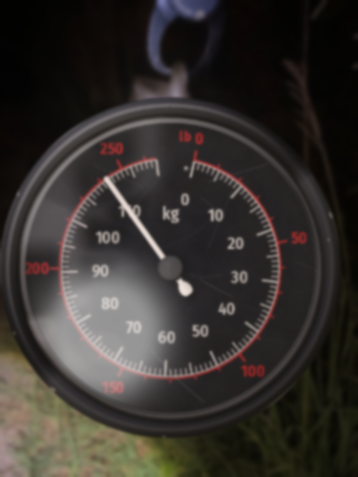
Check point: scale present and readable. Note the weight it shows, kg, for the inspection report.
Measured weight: 110 kg
